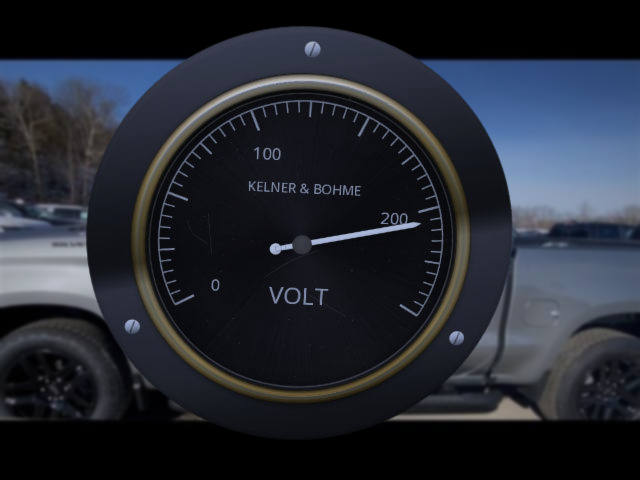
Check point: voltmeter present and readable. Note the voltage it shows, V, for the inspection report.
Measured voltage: 205 V
